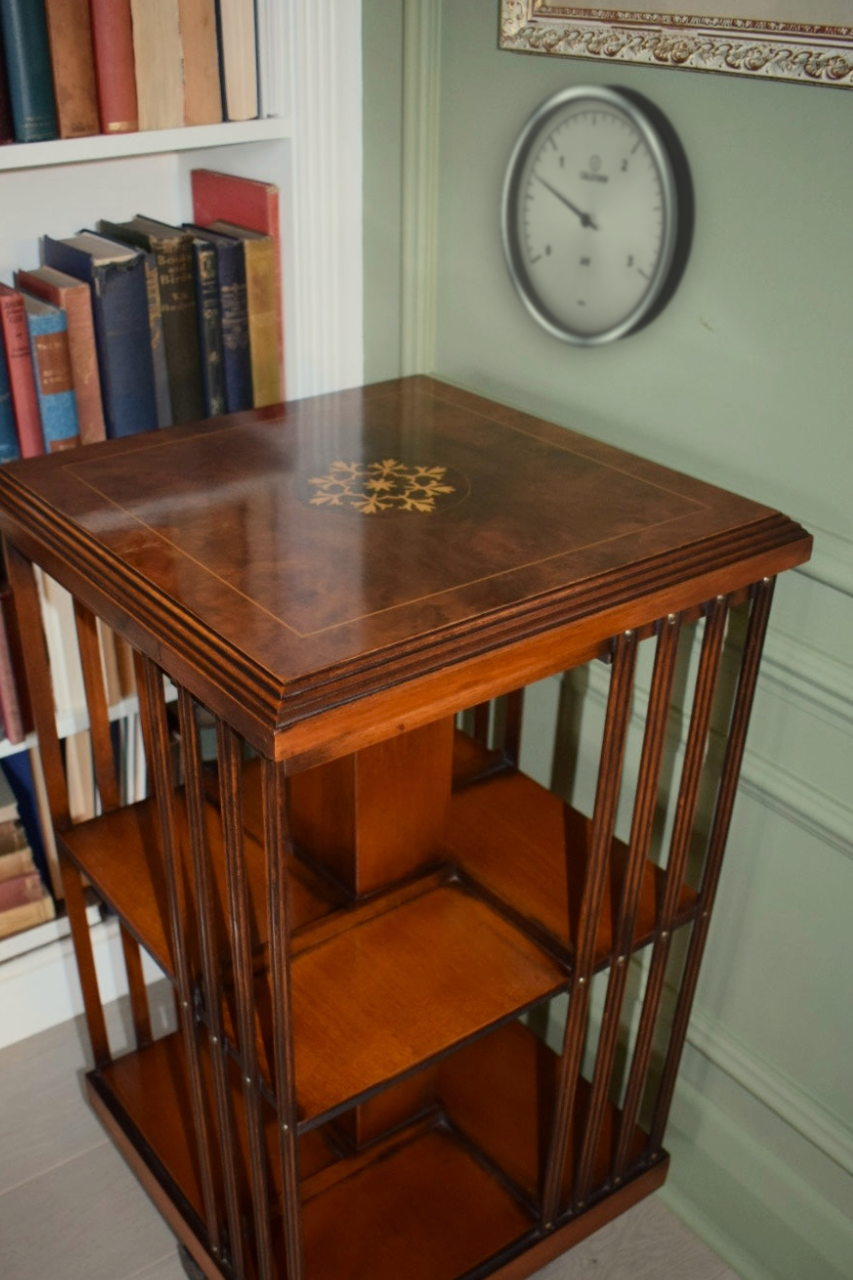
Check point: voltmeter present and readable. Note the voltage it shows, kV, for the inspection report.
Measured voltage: 0.7 kV
